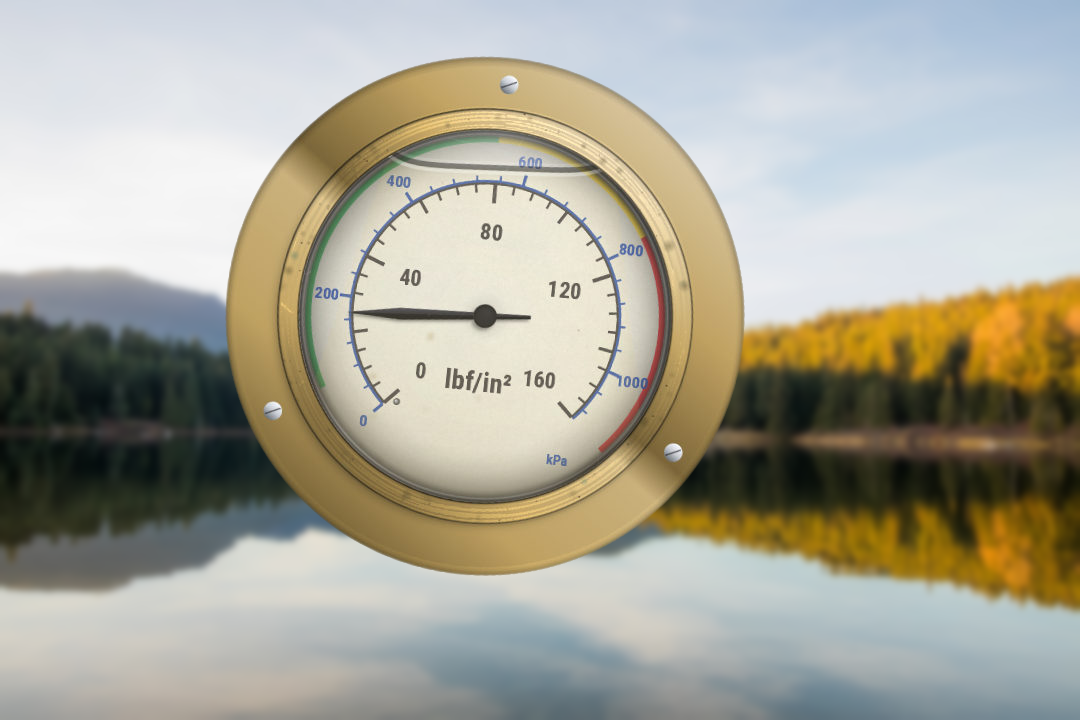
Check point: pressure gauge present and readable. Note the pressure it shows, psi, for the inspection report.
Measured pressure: 25 psi
